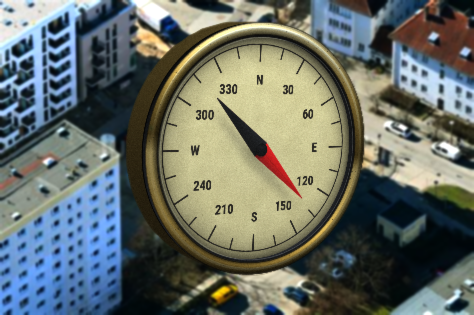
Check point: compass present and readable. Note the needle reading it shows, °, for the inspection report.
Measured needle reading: 135 °
